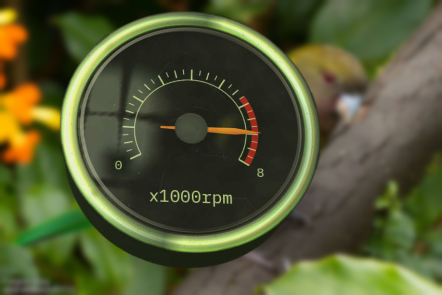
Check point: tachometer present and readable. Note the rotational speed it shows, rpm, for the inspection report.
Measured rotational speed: 7000 rpm
